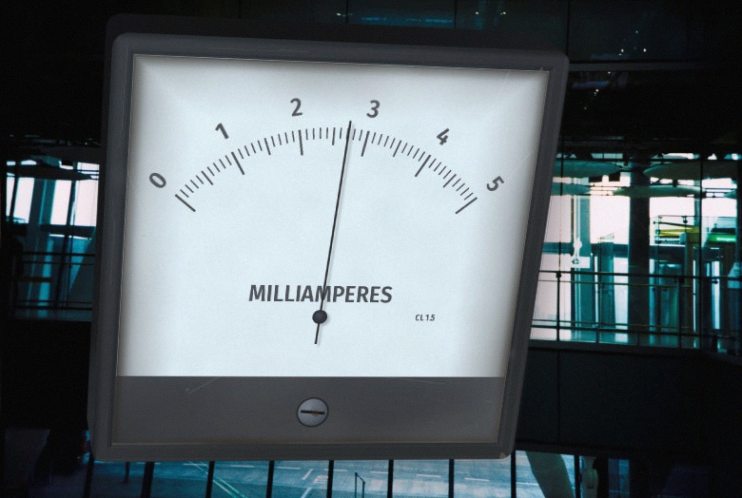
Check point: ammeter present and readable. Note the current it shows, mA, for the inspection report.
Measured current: 2.7 mA
